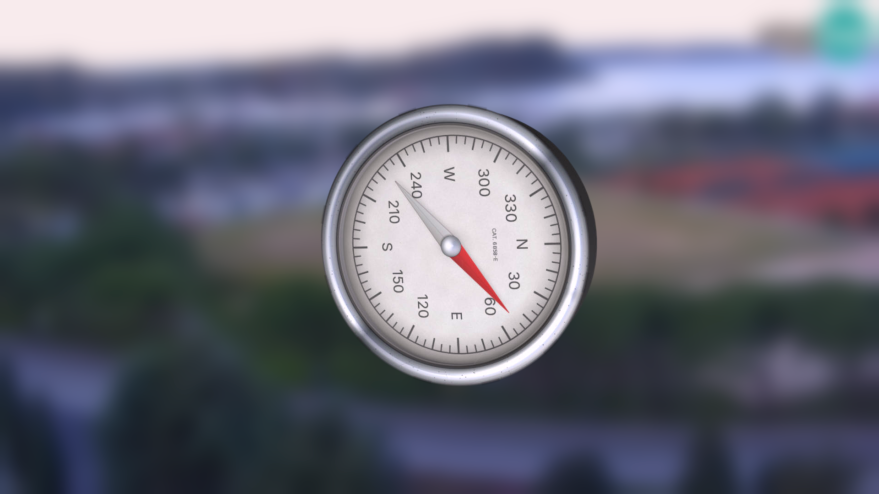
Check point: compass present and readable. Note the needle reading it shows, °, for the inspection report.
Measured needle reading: 50 °
